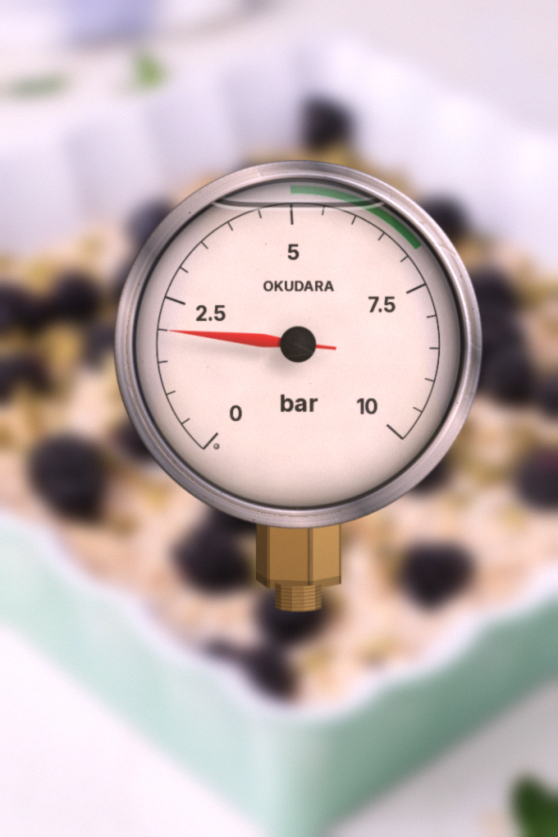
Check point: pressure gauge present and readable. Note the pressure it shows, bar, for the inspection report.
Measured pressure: 2 bar
